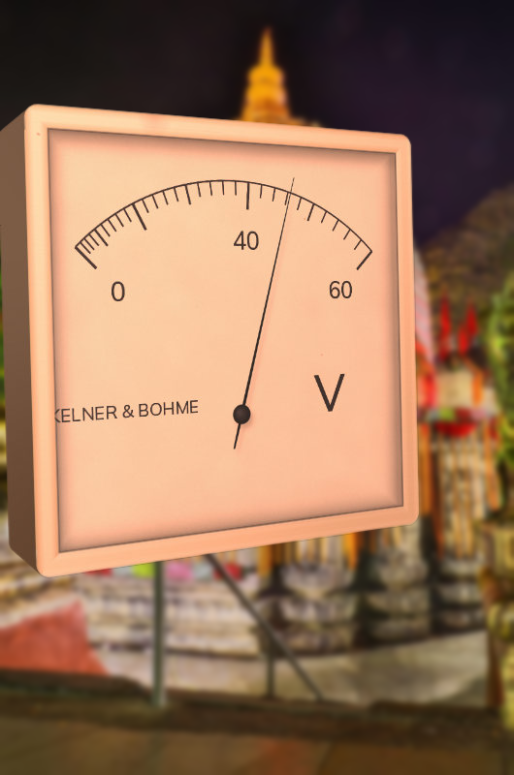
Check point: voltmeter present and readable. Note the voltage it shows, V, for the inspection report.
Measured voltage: 46 V
